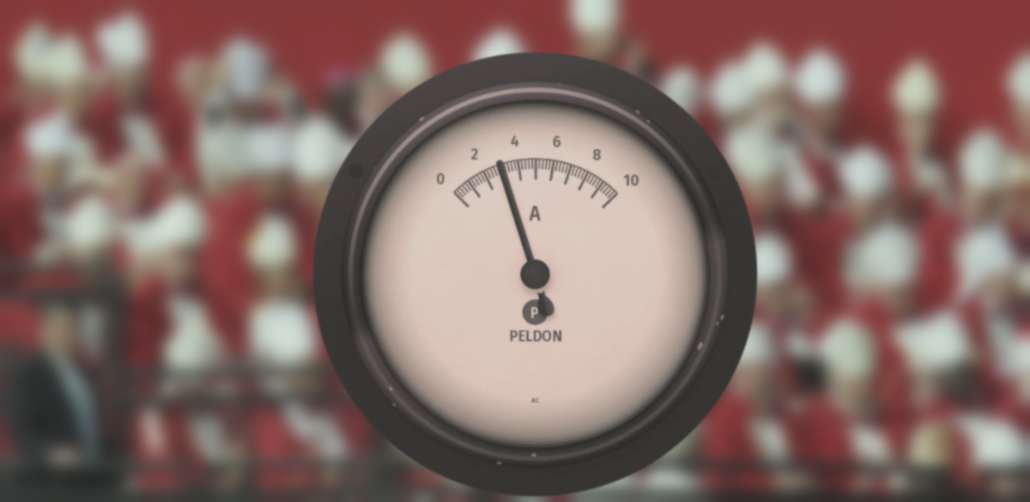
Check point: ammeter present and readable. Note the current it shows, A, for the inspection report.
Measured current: 3 A
